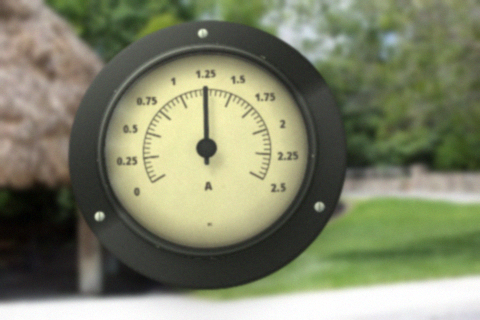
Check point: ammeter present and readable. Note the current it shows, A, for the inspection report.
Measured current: 1.25 A
